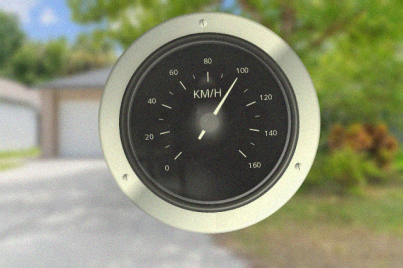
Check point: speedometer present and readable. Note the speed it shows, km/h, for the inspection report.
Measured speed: 100 km/h
